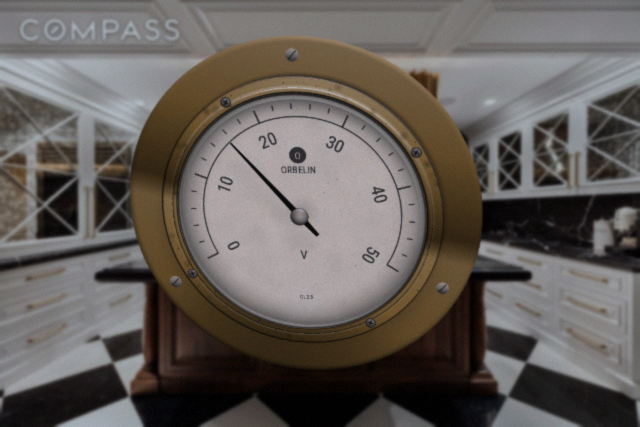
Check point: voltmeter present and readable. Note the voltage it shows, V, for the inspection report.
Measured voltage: 16 V
